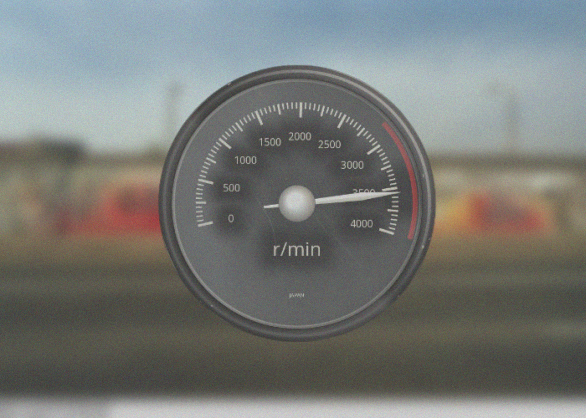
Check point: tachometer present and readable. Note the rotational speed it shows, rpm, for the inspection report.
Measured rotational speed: 3550 rpm
